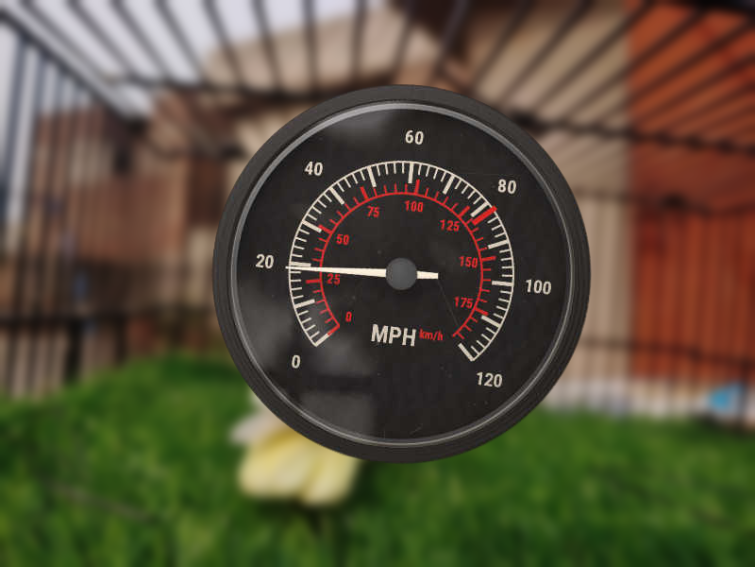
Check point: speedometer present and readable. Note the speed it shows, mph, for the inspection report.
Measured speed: 19 mph
